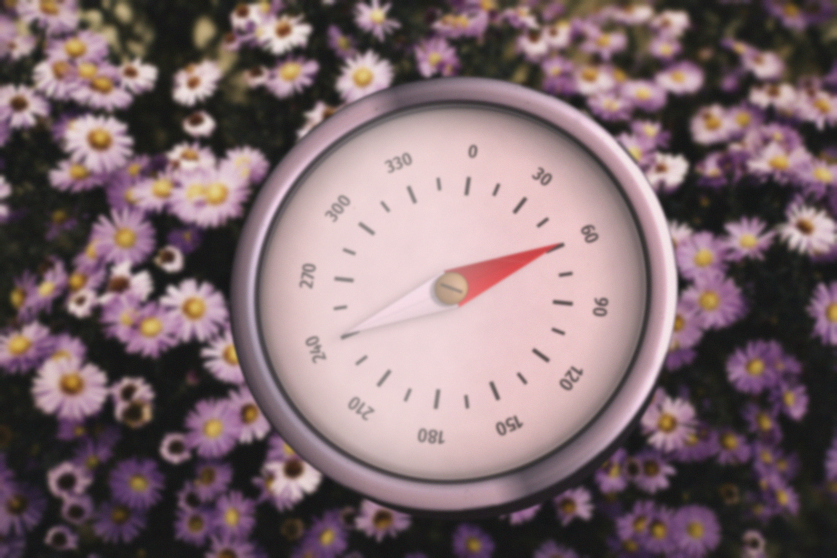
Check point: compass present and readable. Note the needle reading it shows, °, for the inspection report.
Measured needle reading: 60 °
